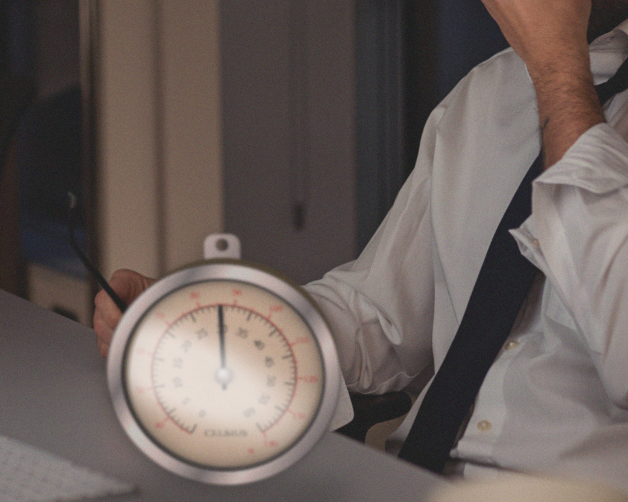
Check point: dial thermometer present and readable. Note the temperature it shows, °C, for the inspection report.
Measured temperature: 30 °C
